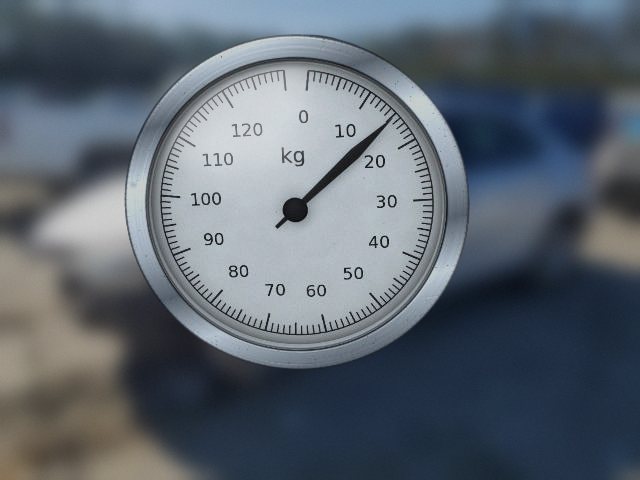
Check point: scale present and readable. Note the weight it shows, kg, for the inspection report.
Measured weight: 15 kg
